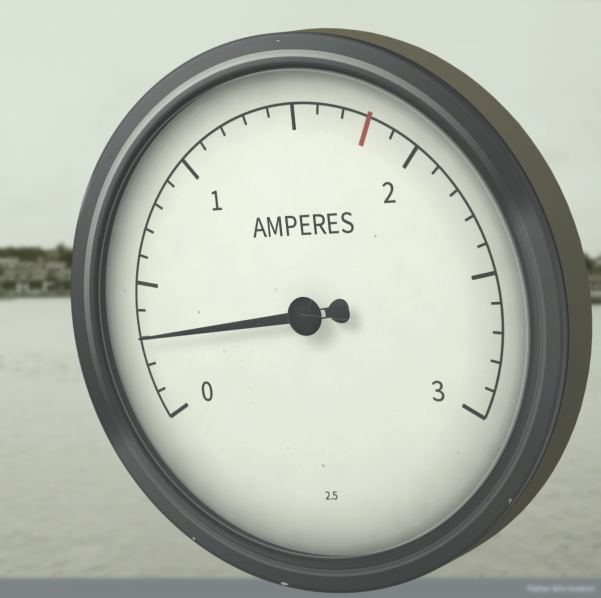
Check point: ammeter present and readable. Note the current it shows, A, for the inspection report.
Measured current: 0.3 A
